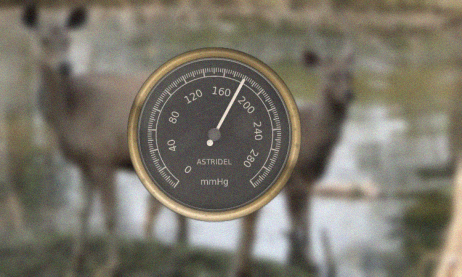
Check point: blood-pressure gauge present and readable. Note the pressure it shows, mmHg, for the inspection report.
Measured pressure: 180 mmHg
